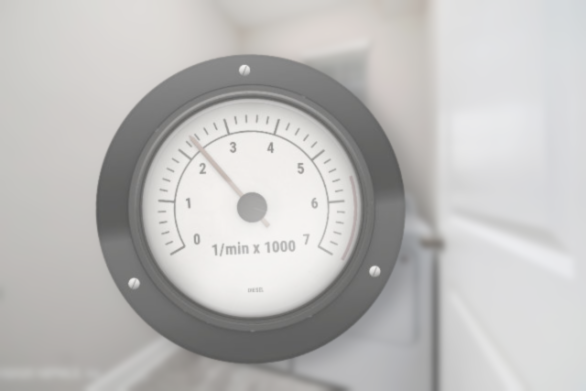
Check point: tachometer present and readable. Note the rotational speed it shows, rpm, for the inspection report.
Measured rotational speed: 2300 rpm
